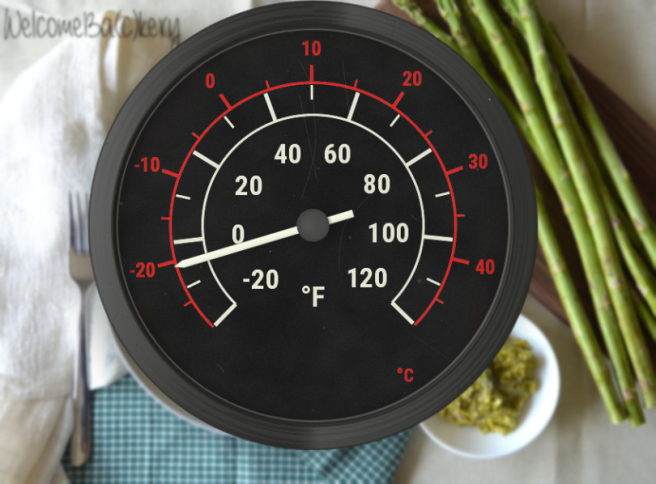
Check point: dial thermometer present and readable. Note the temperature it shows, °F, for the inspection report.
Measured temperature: -5 °F
